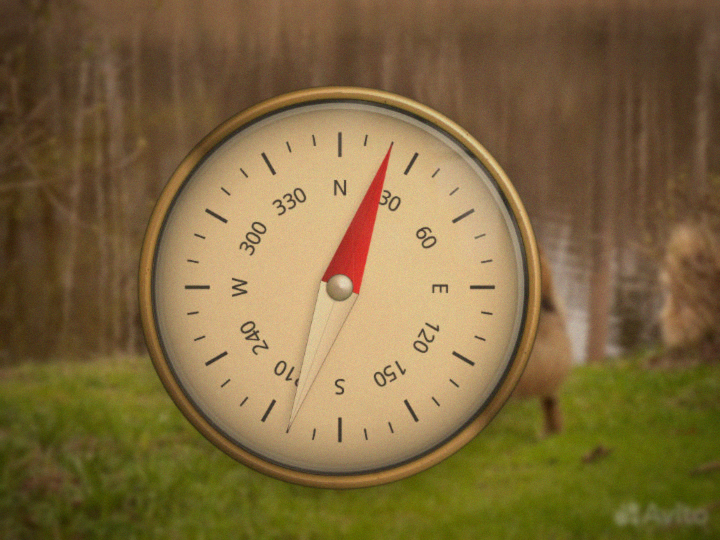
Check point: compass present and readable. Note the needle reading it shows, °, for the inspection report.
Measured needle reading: 20 °
